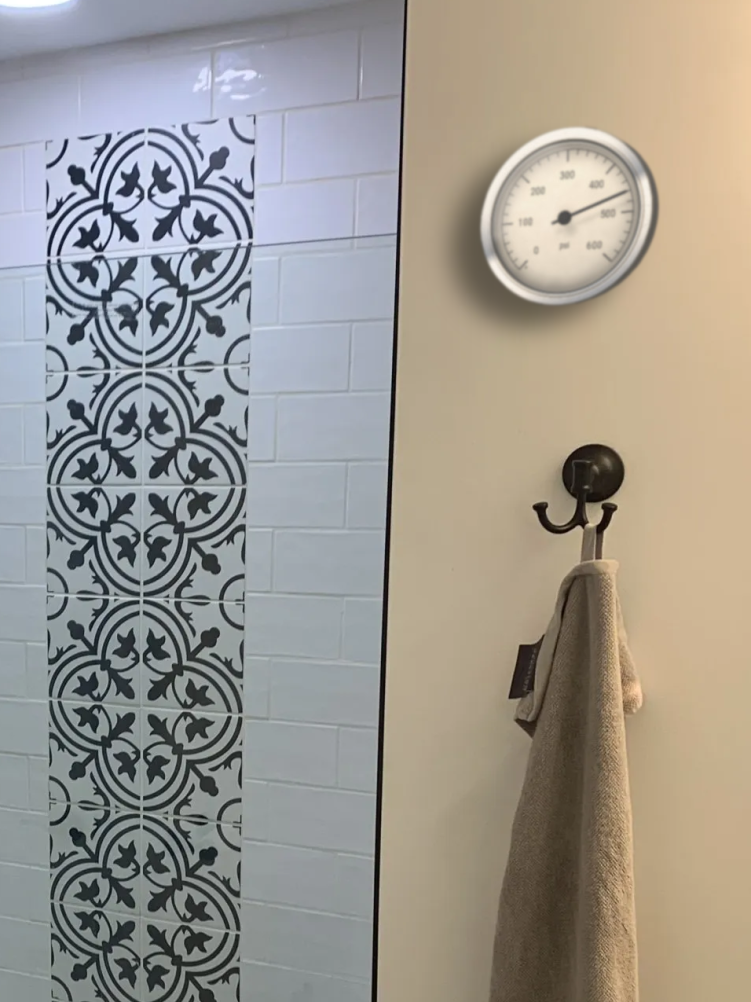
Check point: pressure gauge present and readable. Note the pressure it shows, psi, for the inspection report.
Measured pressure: 460 psi
